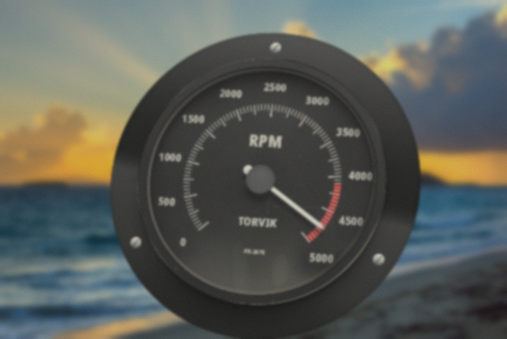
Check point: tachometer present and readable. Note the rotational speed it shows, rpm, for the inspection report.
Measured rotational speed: 4750 rpm
